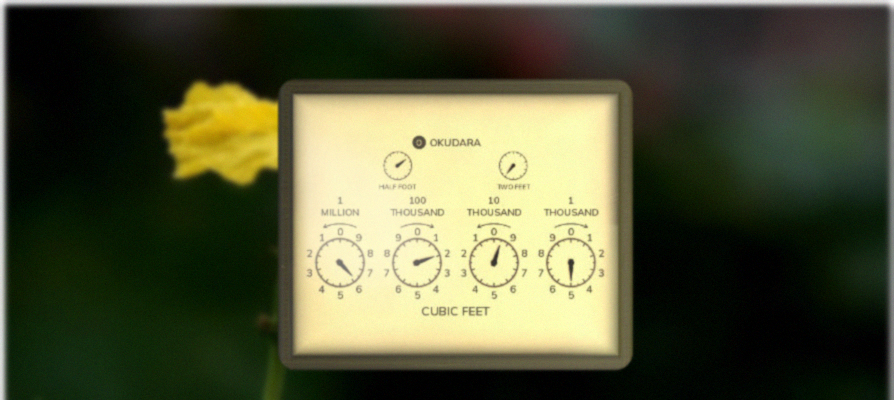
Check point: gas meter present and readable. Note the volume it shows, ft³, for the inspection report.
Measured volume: 619500 ft³
